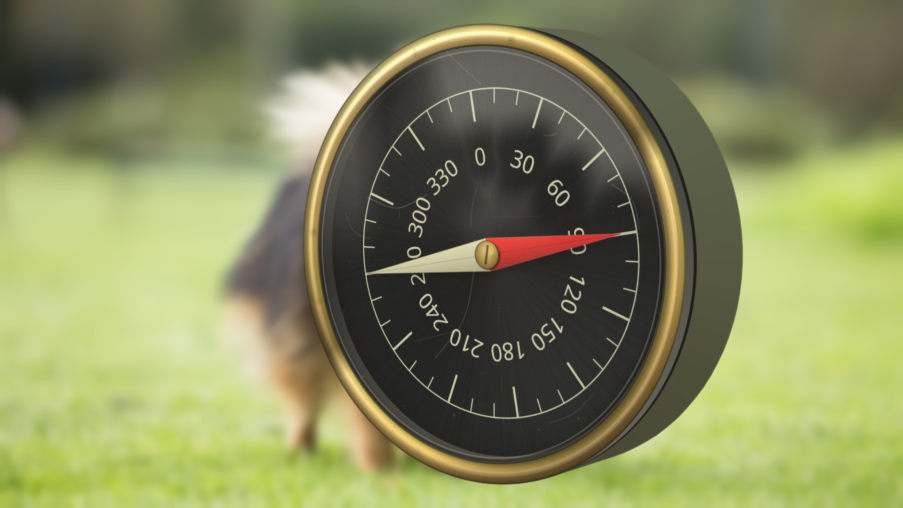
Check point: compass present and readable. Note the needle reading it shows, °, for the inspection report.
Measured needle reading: 90 °
